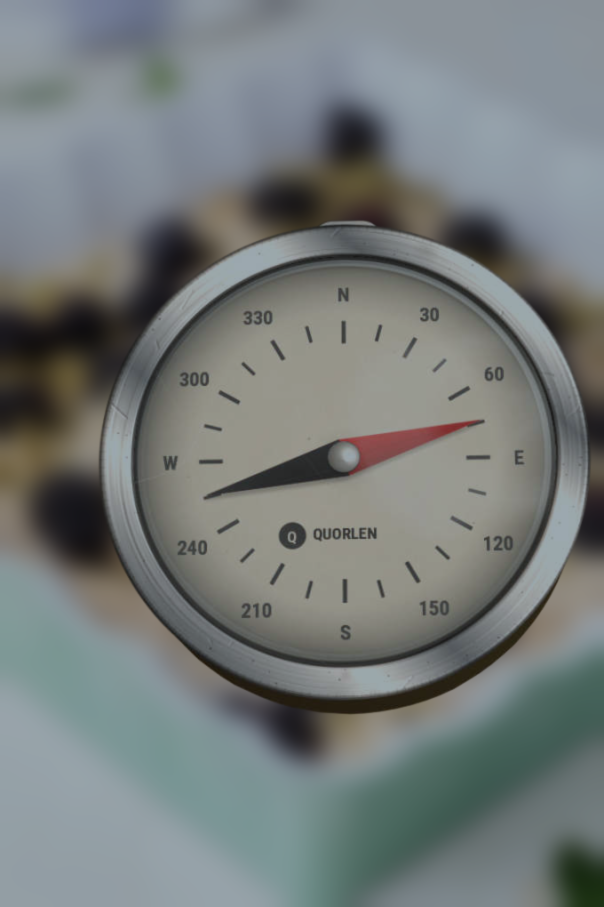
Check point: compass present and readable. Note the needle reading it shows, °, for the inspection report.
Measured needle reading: 75 °
